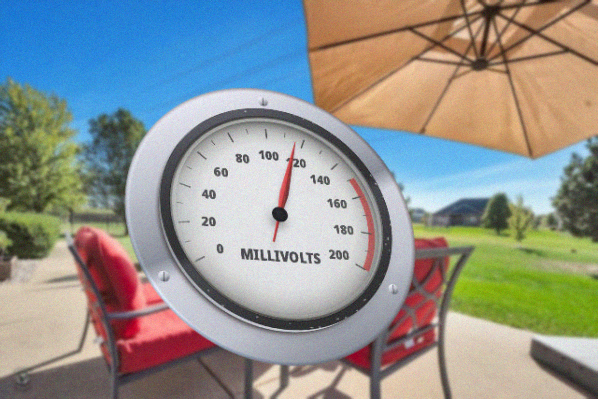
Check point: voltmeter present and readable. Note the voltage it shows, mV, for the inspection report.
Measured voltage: 115 mV
